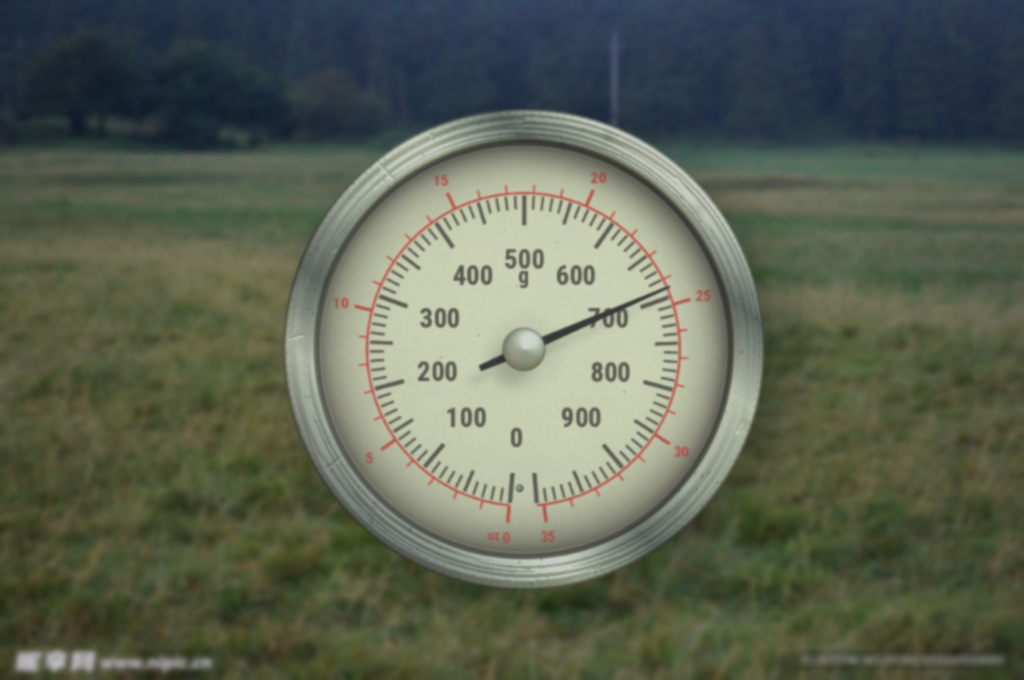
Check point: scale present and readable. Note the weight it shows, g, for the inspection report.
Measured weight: 690 g
